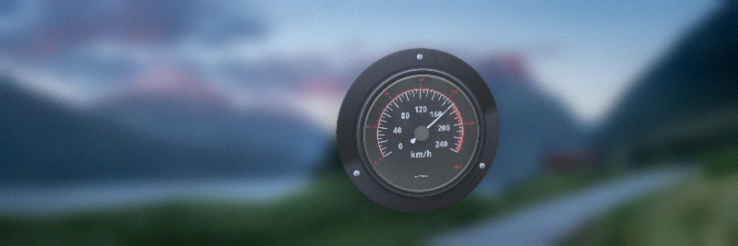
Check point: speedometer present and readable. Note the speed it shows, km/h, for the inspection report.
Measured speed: 170 km/h
